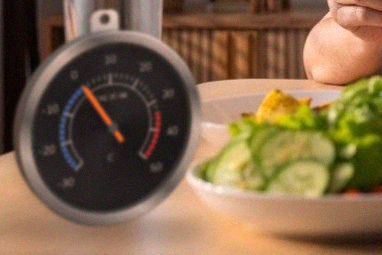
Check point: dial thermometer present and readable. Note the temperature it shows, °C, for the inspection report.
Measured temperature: 0 °C
